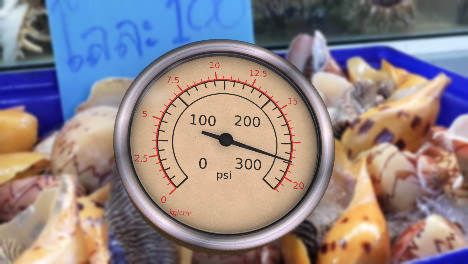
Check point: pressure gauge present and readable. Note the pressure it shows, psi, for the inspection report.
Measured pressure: 270 psi
